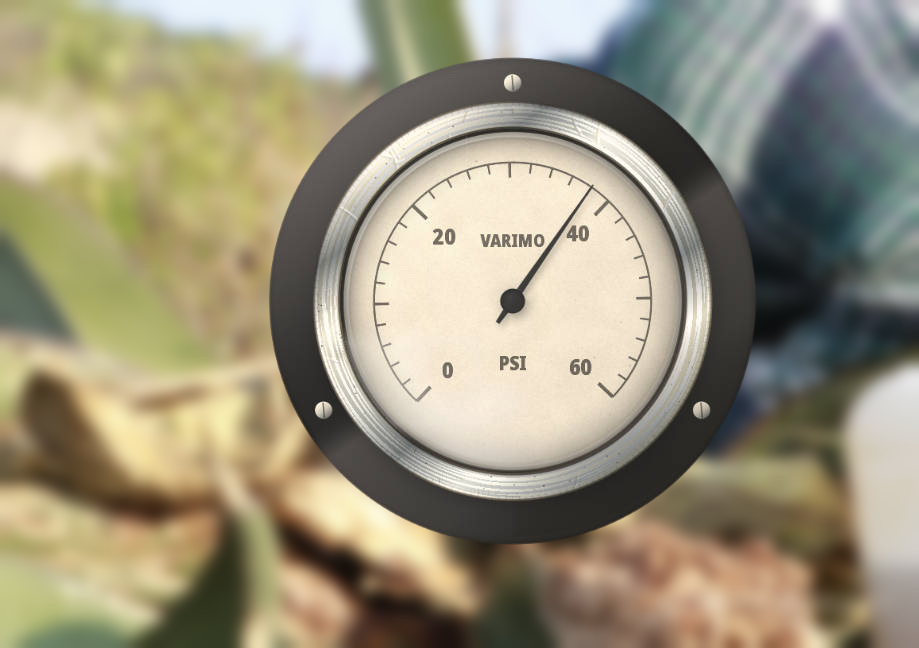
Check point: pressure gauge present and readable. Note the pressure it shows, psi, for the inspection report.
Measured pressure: 38 psi
